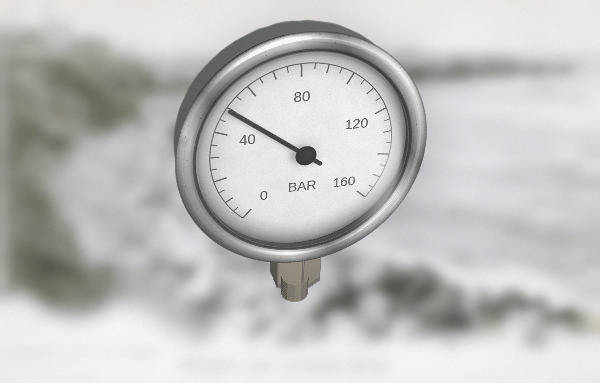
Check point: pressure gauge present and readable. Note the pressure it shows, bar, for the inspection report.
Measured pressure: 50 bar
